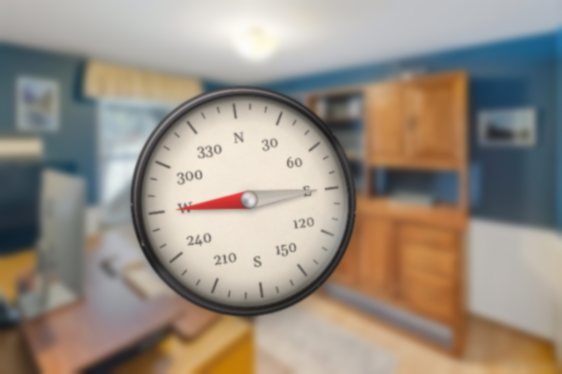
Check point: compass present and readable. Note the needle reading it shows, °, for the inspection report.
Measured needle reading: 270 °
